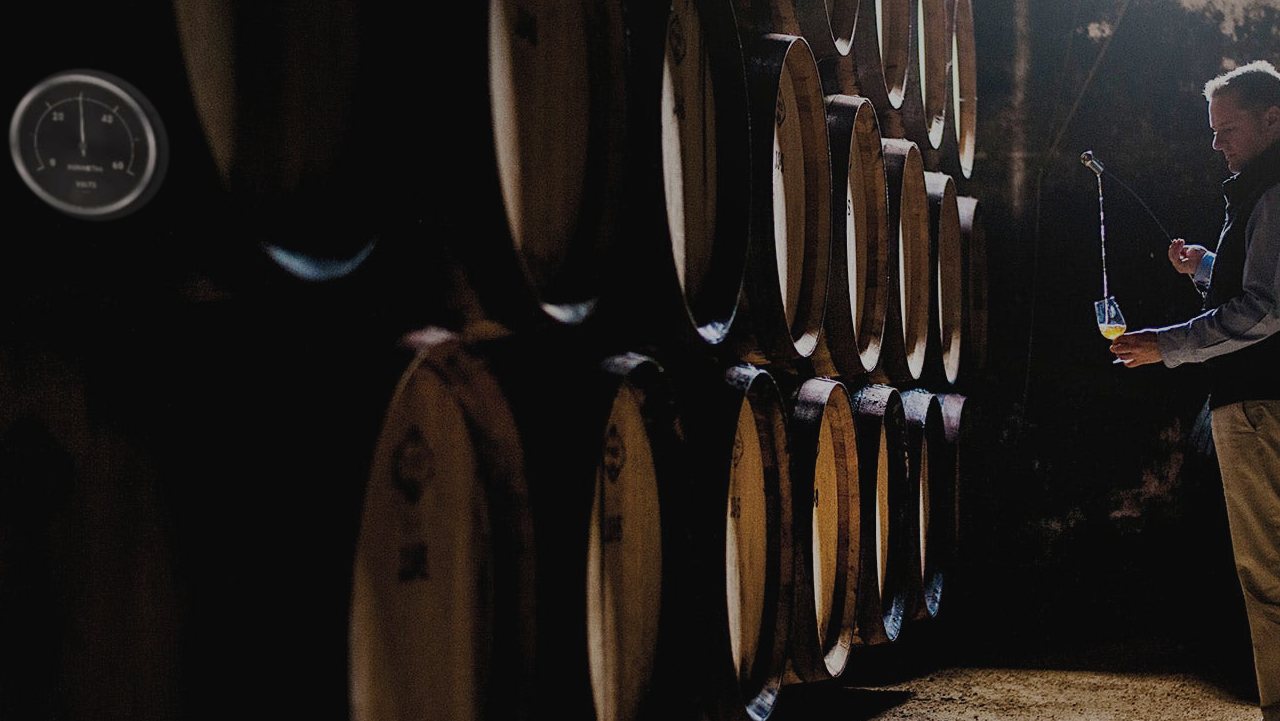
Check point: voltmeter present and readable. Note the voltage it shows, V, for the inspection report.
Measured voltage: 30 V
